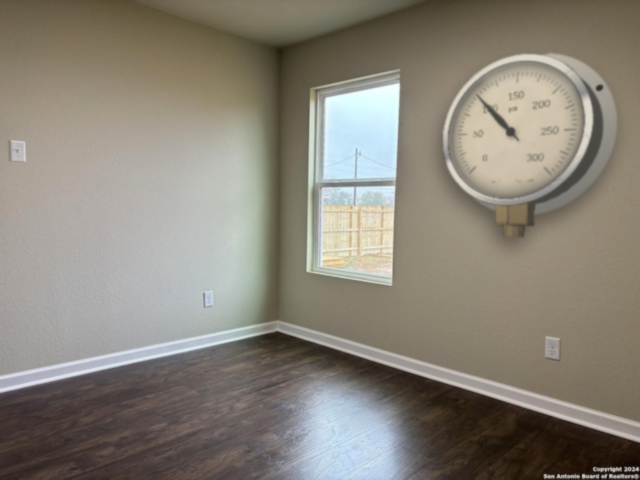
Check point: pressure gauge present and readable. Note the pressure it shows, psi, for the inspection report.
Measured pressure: 100 psi
